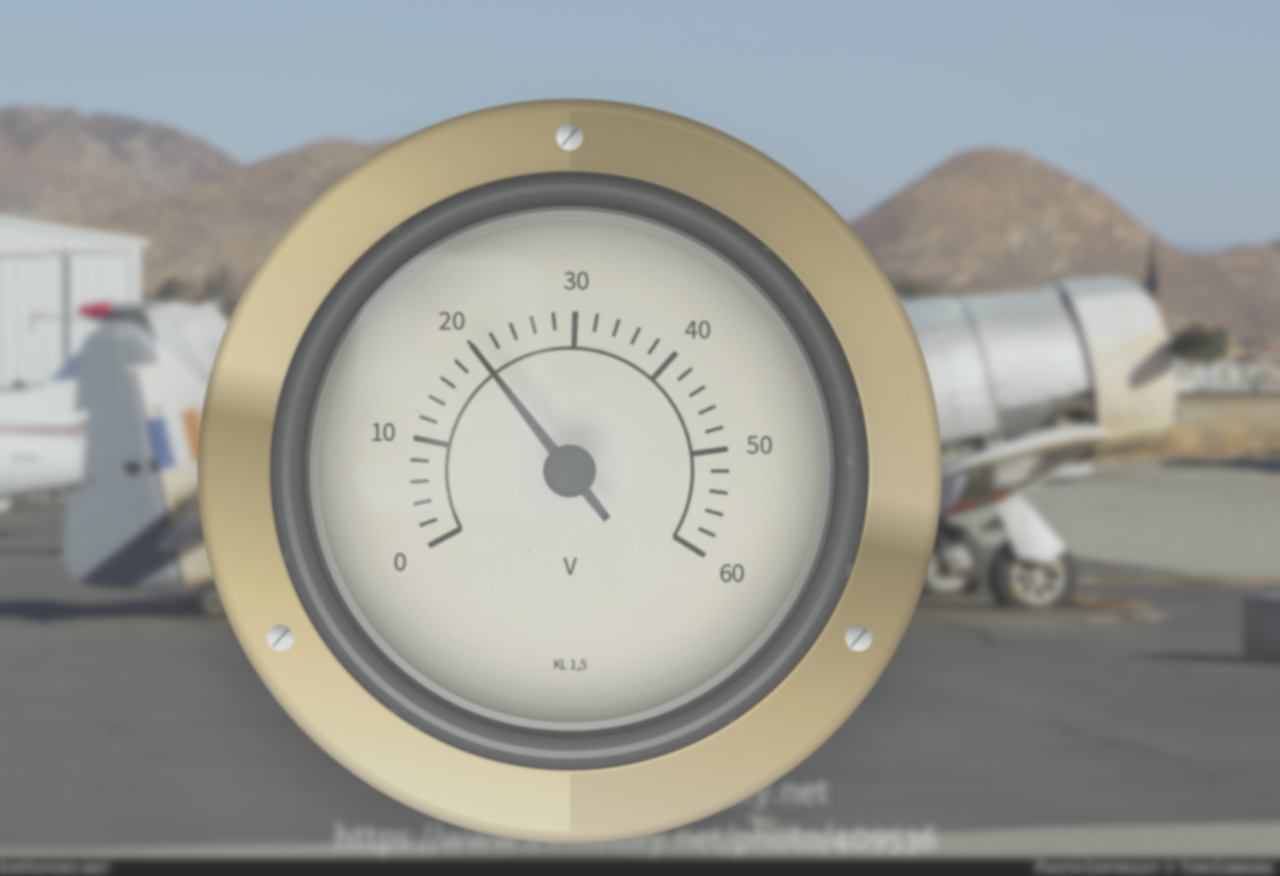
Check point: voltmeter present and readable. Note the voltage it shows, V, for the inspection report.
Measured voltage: 20 V
